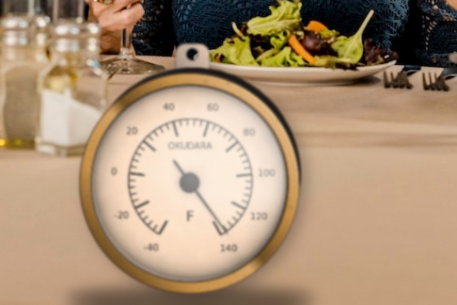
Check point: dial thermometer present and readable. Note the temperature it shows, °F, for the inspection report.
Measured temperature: 136 °F
